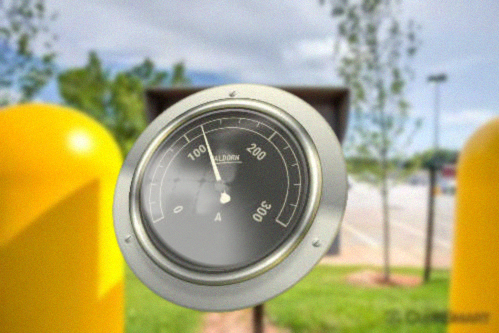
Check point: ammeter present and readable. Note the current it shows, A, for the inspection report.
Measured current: 120 A
